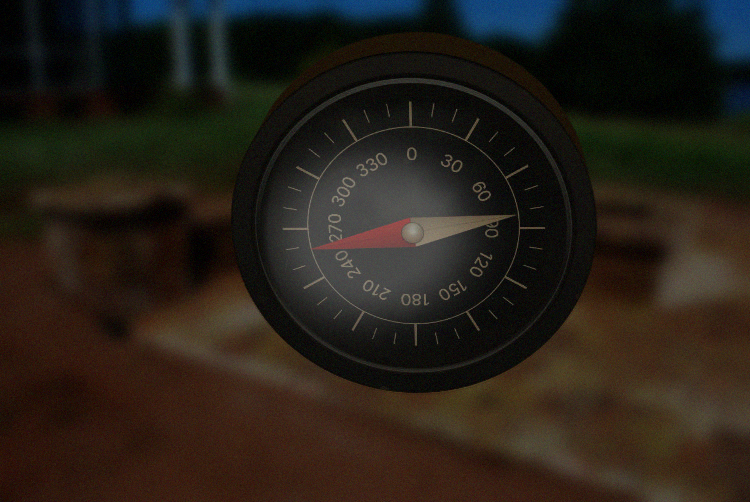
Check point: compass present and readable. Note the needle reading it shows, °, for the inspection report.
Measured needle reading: 260 °
